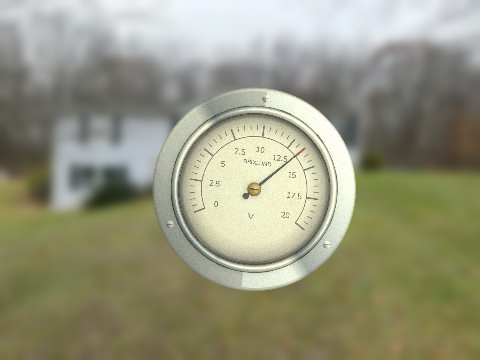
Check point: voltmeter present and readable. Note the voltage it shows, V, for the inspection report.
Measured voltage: 13.5 V
